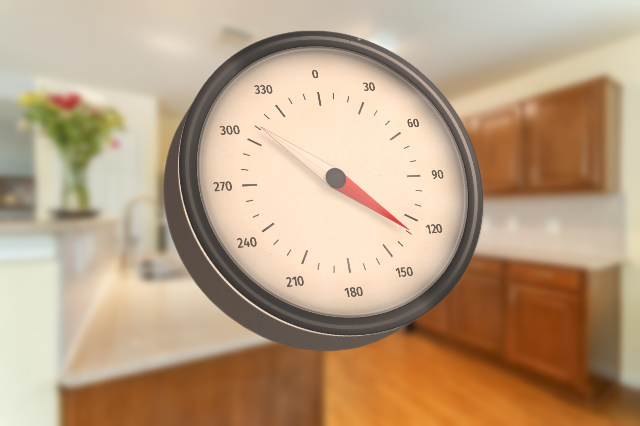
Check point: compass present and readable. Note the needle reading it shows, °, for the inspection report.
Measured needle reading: 130 °
